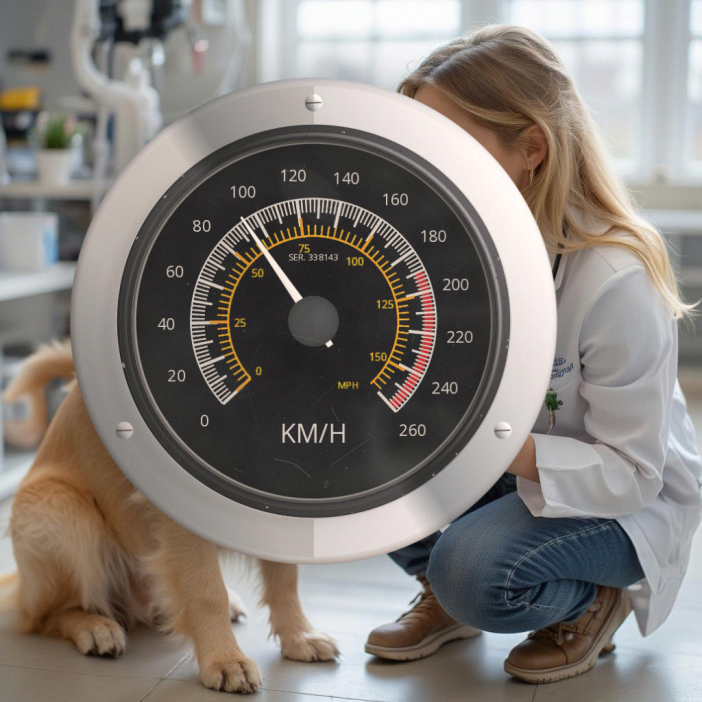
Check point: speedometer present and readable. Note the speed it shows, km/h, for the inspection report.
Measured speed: 94 km/h
